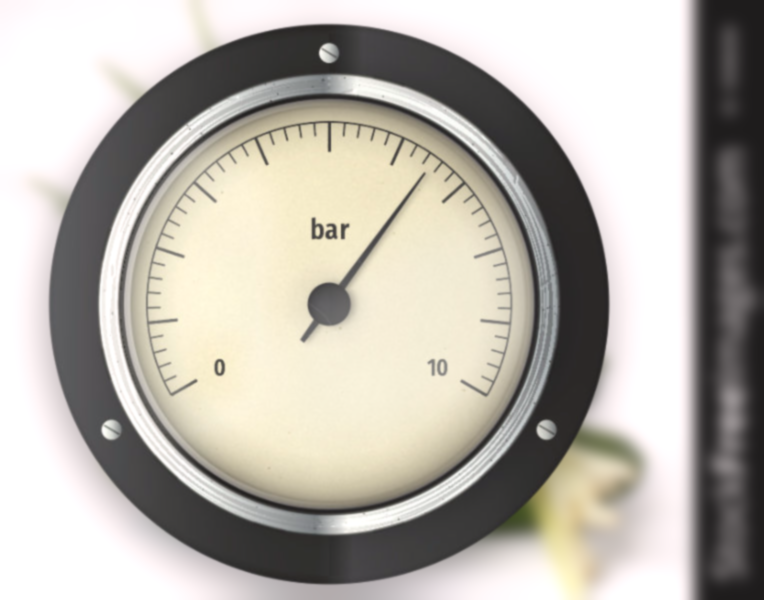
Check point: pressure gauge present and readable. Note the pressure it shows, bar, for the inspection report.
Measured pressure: 6.5 bar
